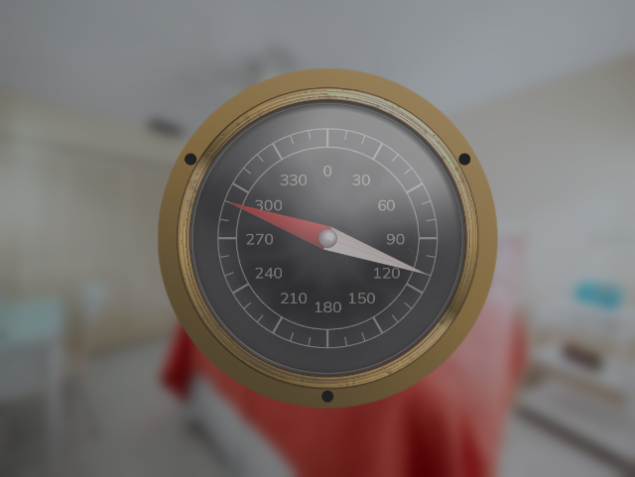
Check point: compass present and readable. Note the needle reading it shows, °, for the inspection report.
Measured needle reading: 290 °
